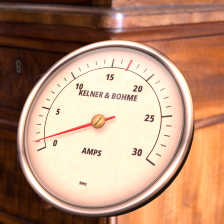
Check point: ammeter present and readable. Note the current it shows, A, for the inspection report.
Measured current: 1 A
